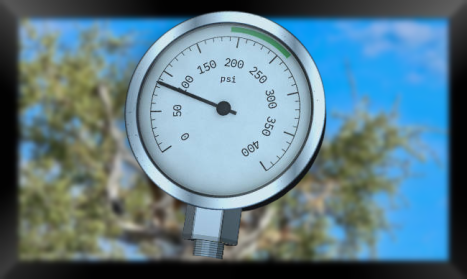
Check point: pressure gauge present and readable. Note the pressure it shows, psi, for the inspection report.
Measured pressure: 85 psi
